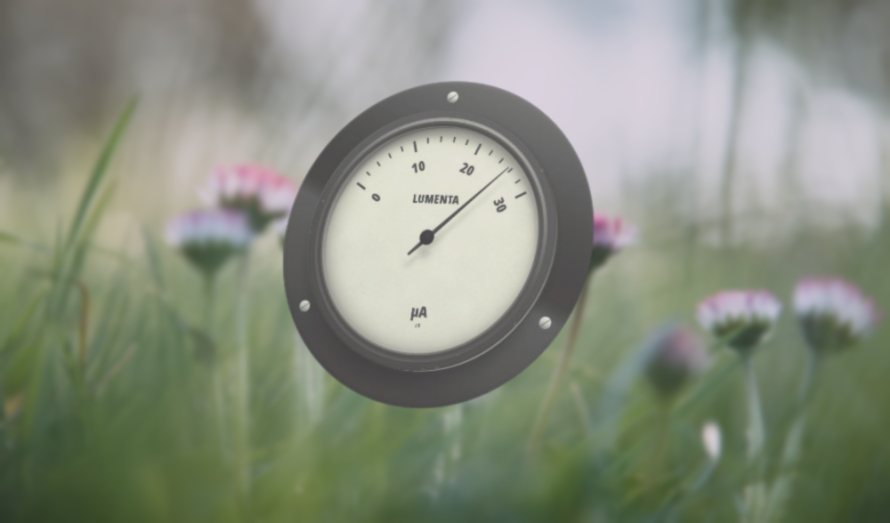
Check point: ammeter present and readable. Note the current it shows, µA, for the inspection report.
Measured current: 26 µA
